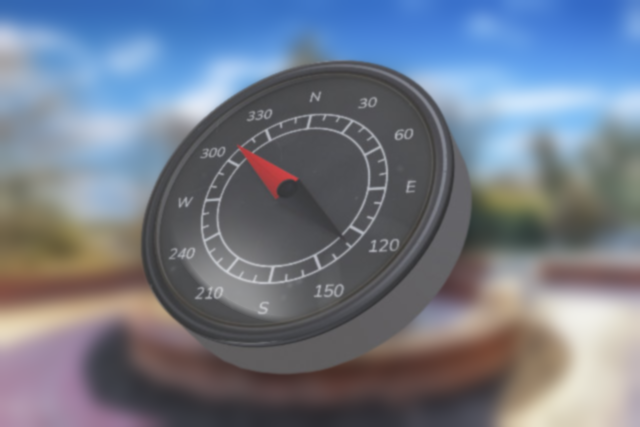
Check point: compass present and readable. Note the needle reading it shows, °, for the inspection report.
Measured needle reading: 310 °
